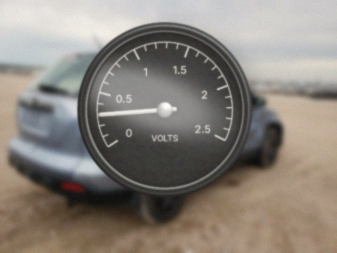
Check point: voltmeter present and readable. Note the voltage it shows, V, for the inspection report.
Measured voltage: 0.3 V
